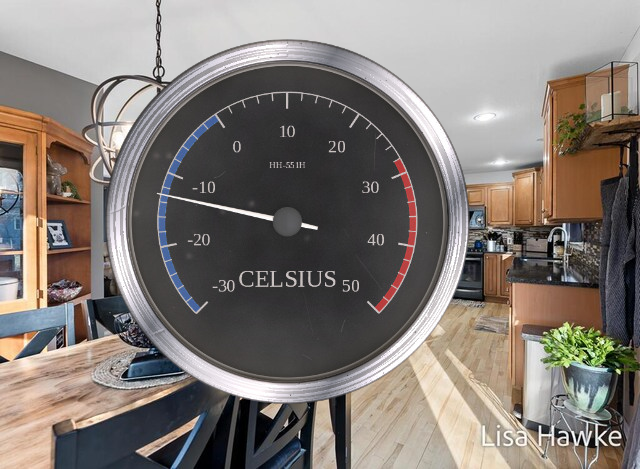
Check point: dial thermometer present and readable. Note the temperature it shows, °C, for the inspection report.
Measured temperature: -13 °C
